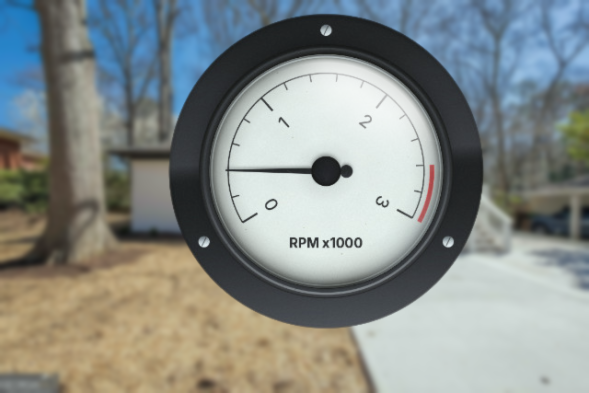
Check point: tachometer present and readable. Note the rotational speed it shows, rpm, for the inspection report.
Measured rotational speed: 400 rpm
